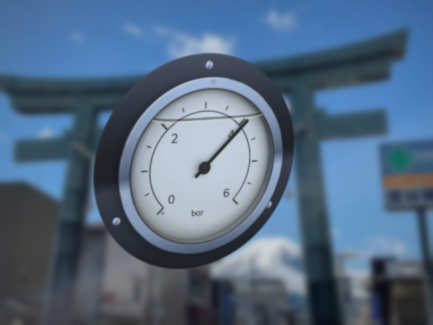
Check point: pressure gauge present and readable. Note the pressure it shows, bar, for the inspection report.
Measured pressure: 4 bar
